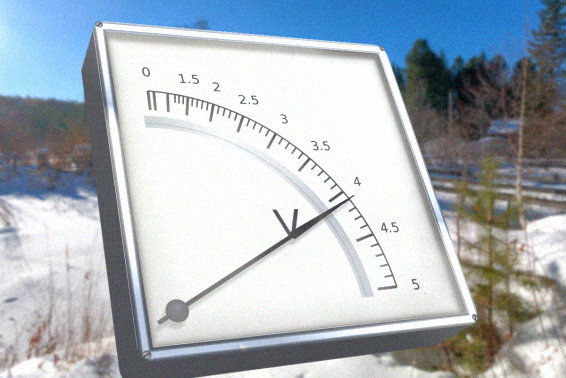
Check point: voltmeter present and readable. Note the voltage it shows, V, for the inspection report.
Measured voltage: 4.1 V
